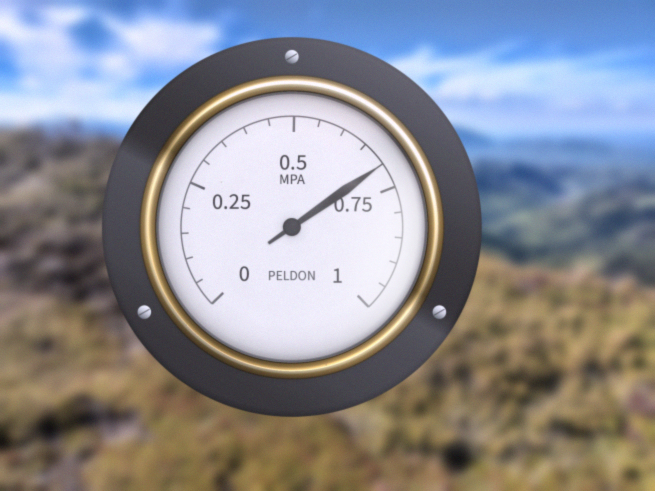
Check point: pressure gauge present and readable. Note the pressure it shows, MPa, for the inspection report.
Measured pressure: 0.7 MPa
